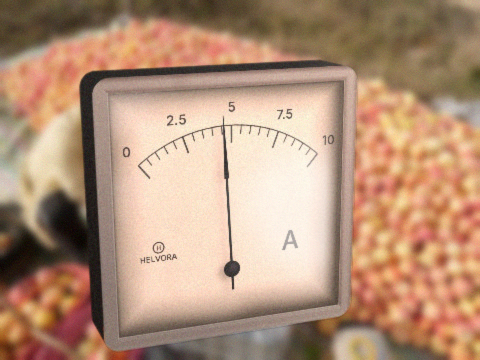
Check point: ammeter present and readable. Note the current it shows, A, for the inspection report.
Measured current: 4.5 A
